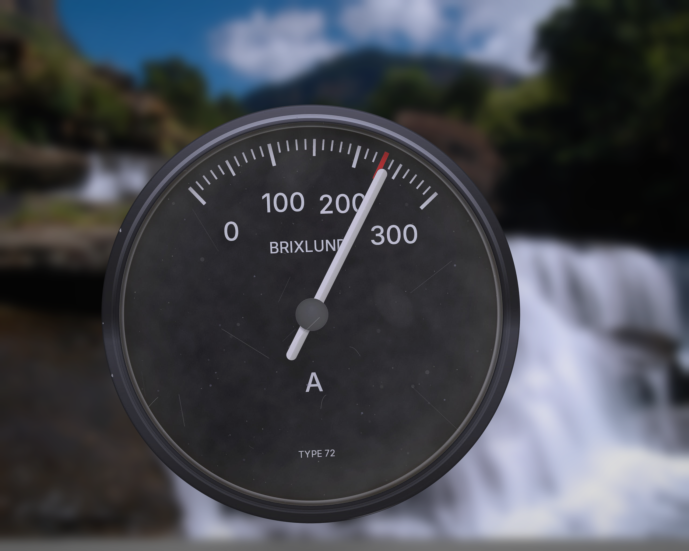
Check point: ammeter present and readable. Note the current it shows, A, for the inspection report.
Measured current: 235 A
